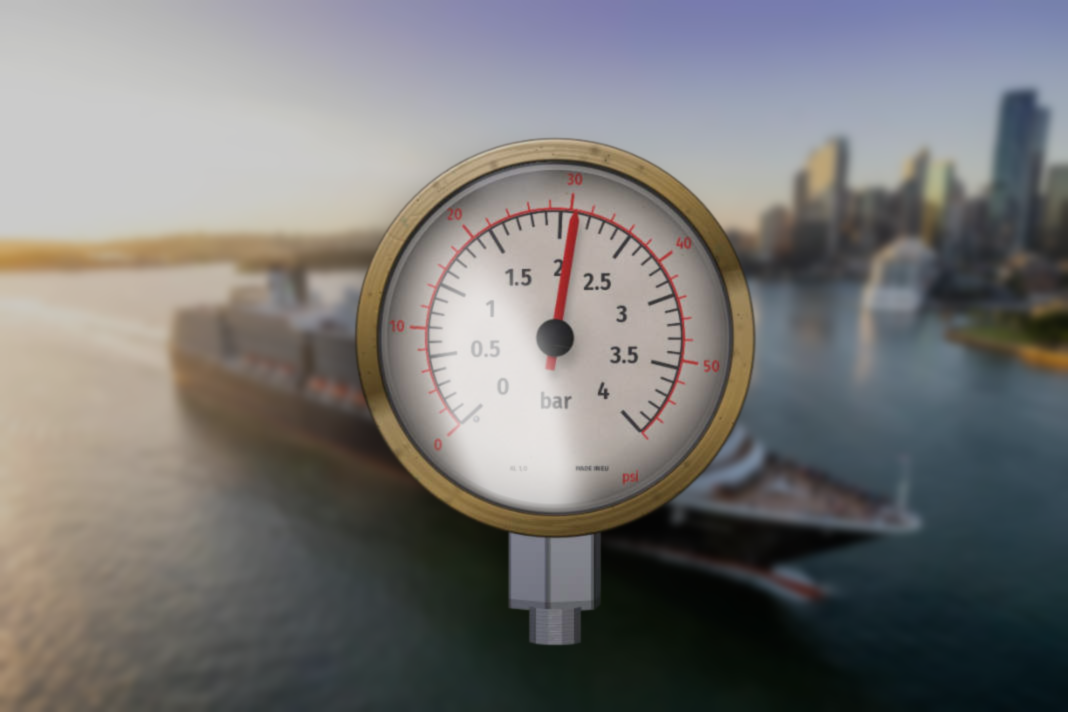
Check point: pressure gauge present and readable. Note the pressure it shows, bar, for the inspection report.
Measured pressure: 2.1 bar
